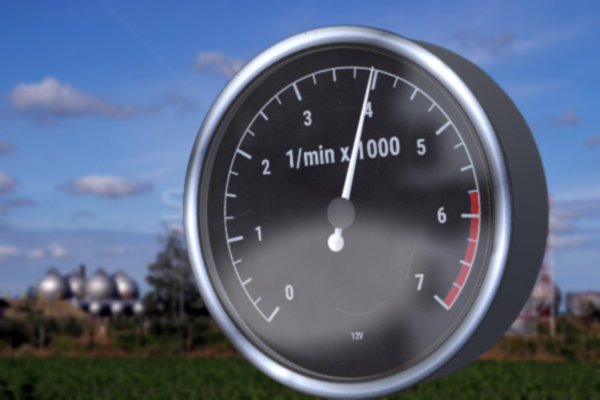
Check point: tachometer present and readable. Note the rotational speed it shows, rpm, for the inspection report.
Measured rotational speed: 4000 rpm
